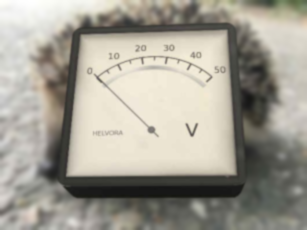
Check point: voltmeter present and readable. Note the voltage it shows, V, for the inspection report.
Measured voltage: 0 V
